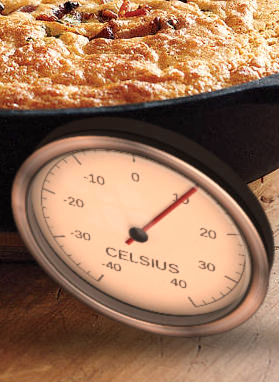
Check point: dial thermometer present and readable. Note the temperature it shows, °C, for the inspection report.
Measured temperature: 10 °C
